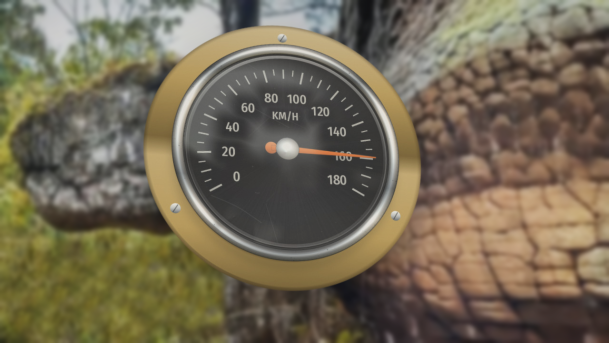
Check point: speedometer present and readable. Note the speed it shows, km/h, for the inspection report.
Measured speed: 160 km/h
